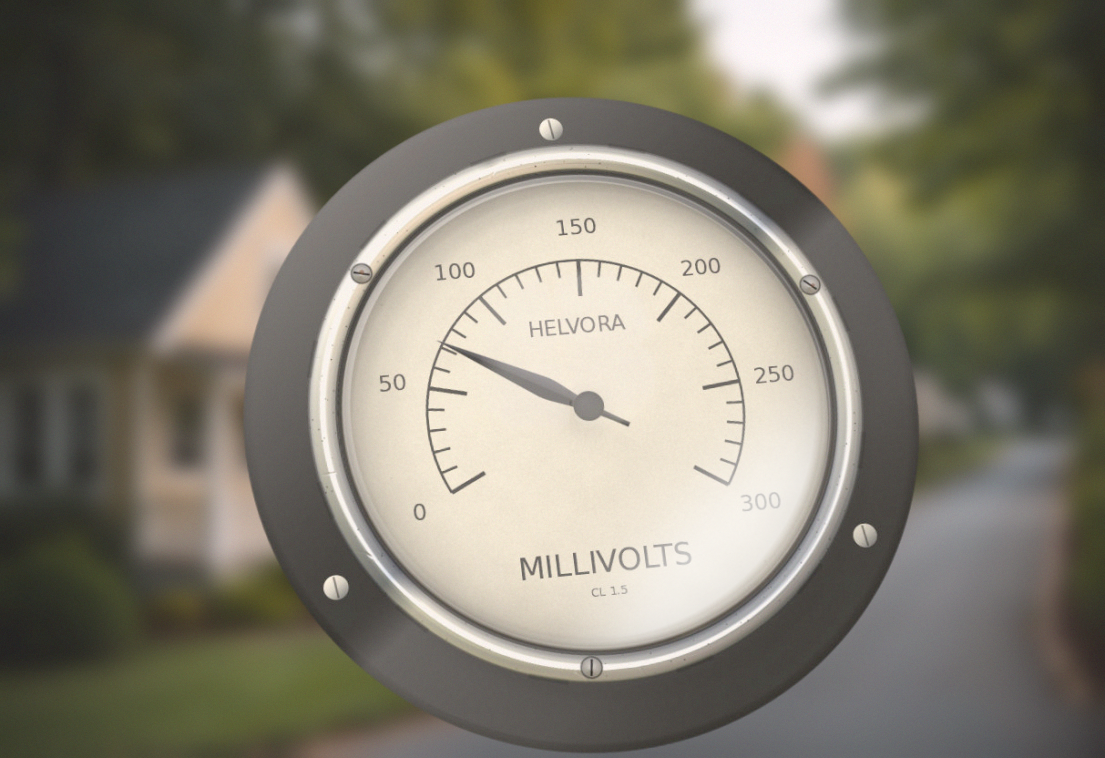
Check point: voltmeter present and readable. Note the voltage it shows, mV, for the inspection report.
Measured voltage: 70 mV
